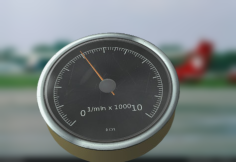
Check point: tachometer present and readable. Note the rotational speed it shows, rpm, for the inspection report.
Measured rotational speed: 4000 rpm
